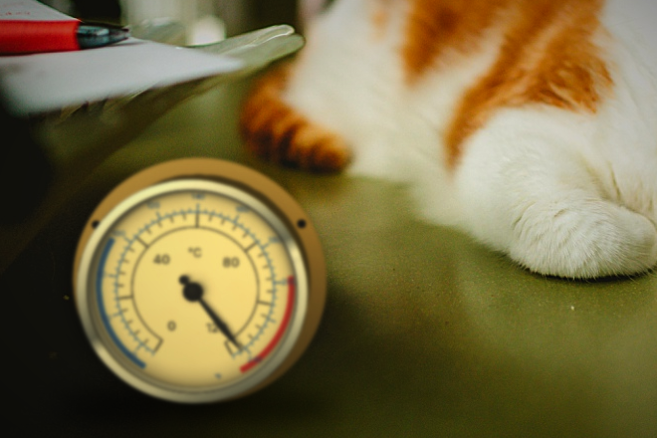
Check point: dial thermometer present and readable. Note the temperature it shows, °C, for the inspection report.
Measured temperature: 116 °C
